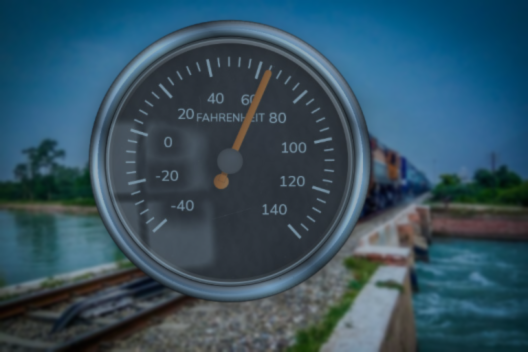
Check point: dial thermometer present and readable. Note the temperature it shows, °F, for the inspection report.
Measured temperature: 64 °F
